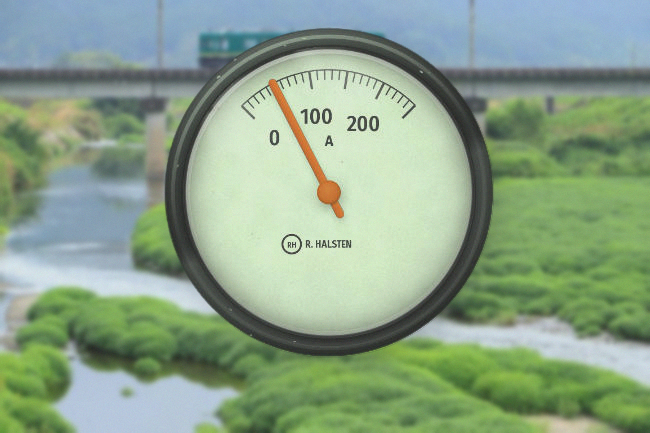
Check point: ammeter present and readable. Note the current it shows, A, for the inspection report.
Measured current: 50 A
